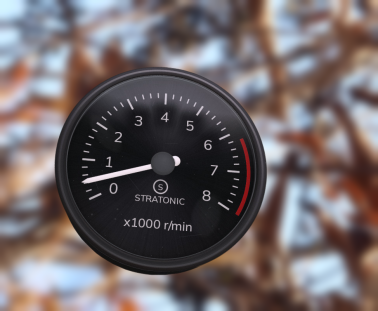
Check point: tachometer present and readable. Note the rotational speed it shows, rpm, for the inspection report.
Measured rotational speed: 400 rpm
